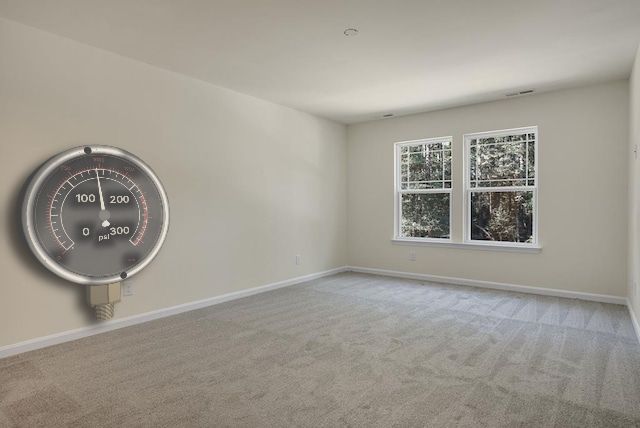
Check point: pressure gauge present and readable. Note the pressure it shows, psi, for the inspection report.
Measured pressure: 140 psi
